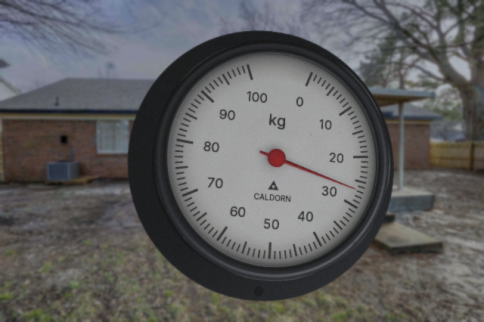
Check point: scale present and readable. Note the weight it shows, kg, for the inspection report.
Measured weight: 27 kg
